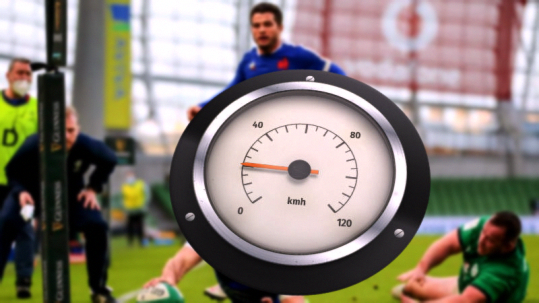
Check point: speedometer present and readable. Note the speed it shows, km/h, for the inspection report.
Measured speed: 20 km/h
